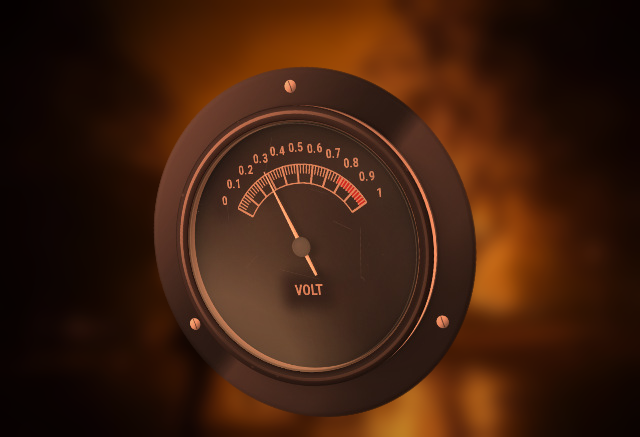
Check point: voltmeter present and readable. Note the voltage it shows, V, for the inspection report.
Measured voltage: 0.3 V
